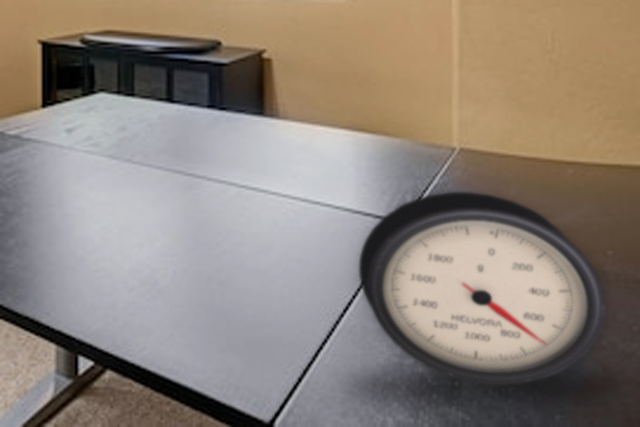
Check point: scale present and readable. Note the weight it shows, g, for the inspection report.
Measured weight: 700 g
